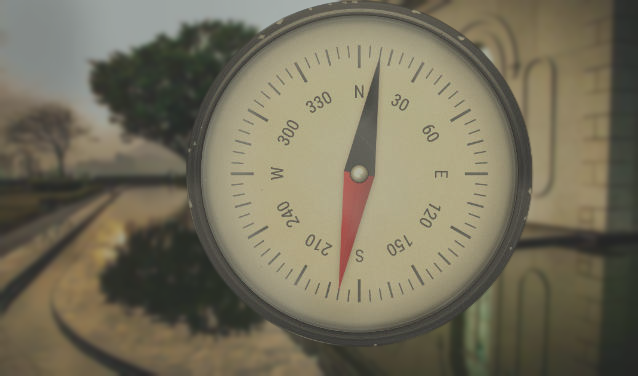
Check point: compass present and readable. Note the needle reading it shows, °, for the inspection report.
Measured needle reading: 190 °
